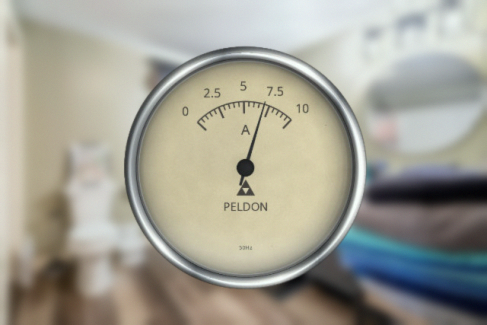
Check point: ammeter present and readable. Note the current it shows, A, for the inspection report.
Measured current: 7 A
